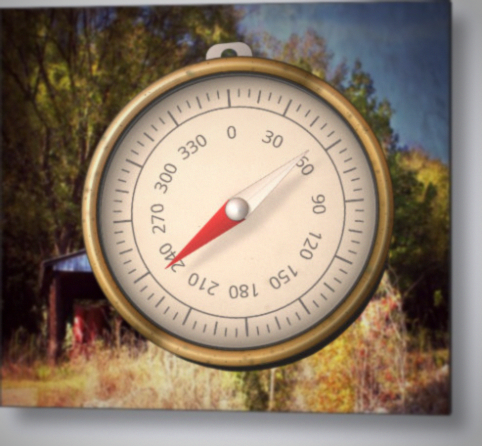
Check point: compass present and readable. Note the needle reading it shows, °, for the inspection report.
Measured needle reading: 235 °
